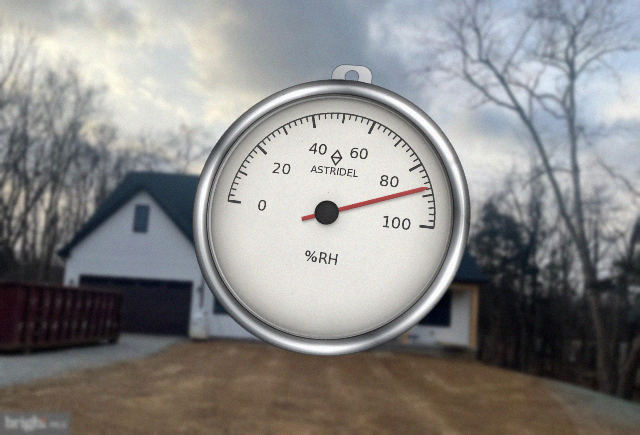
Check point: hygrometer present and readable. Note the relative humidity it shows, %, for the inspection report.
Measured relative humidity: 88 %
